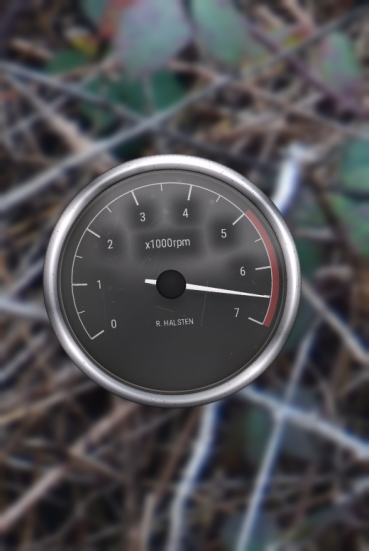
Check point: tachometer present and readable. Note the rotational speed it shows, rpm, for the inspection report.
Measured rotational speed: 6500 rpm
